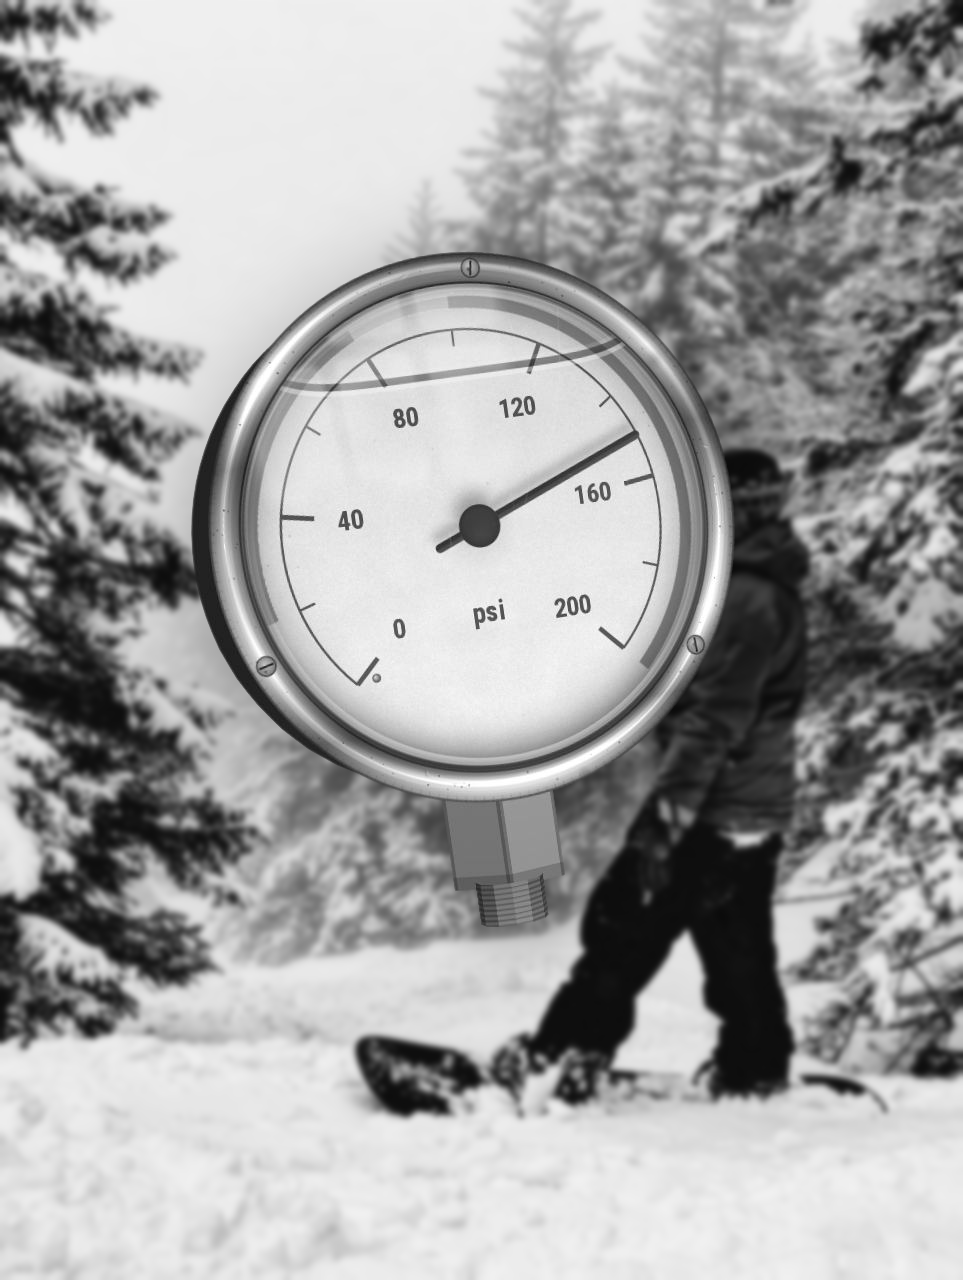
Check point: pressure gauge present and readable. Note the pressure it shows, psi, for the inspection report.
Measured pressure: 150 psi
